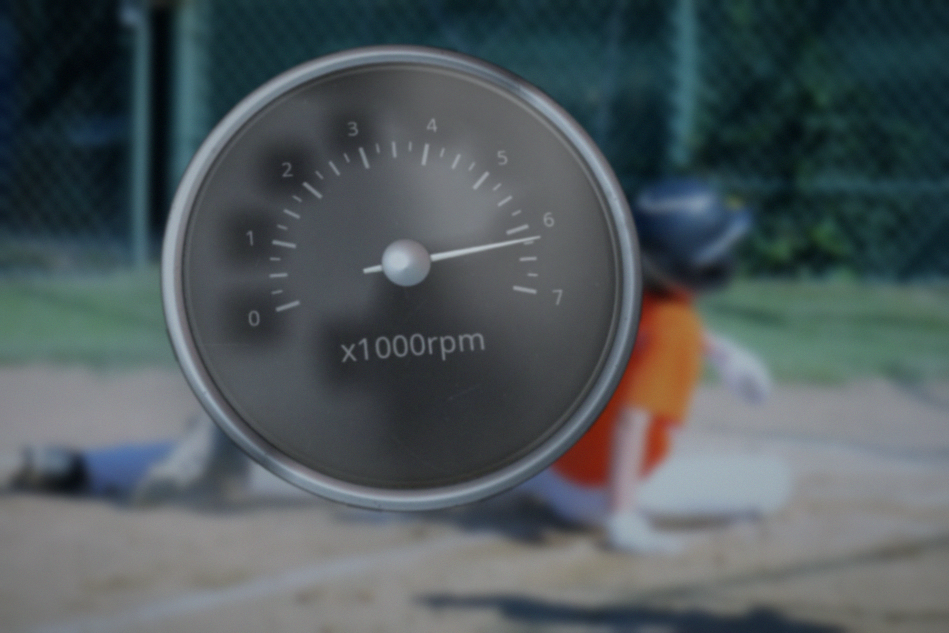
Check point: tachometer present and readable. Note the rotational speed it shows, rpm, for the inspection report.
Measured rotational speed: 6250 rpm
